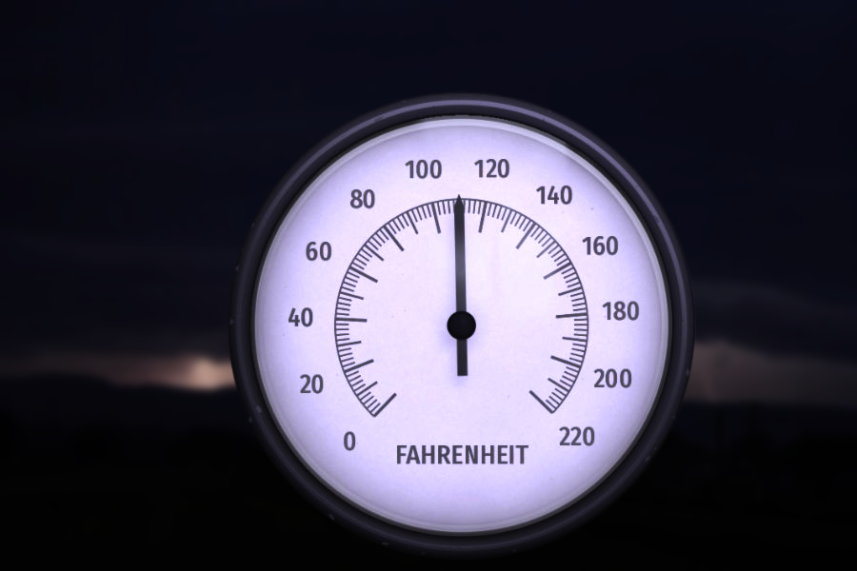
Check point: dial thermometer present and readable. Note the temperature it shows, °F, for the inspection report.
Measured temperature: 110 °F
